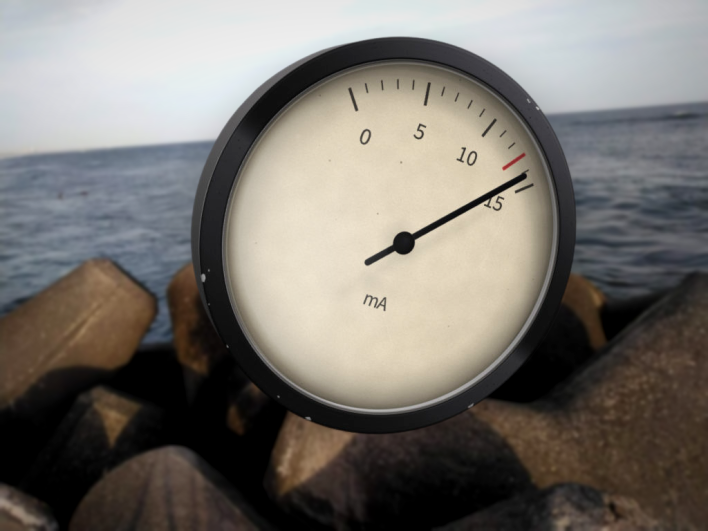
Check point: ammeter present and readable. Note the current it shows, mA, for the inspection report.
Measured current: 14 mA
